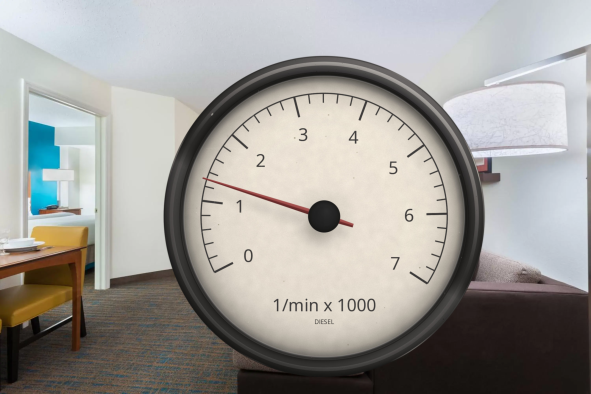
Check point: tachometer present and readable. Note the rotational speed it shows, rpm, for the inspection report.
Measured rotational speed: 1300 rpm
